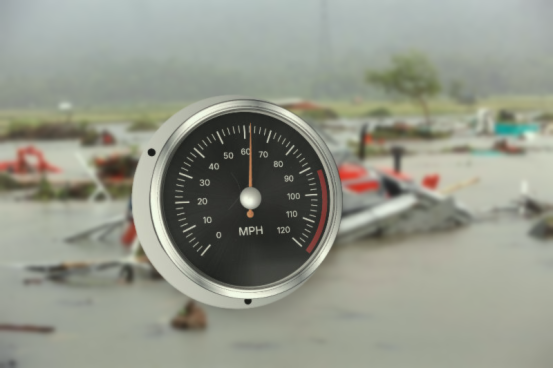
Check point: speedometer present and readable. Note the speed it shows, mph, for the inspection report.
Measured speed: 62 mph
